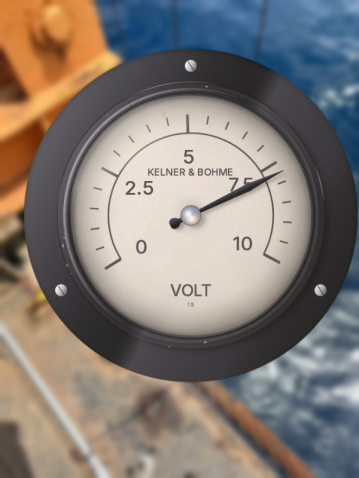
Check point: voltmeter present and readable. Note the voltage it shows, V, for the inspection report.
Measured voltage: 7.75 V
